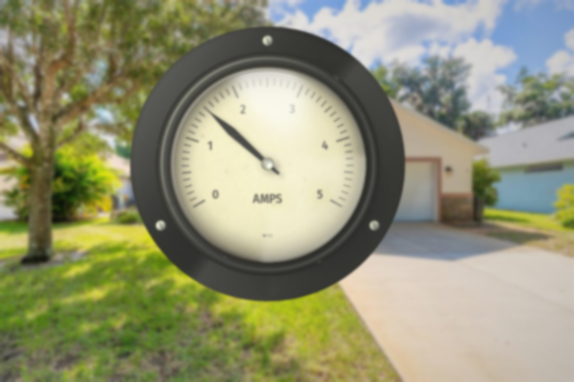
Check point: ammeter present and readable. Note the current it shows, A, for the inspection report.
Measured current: 1.5 A
